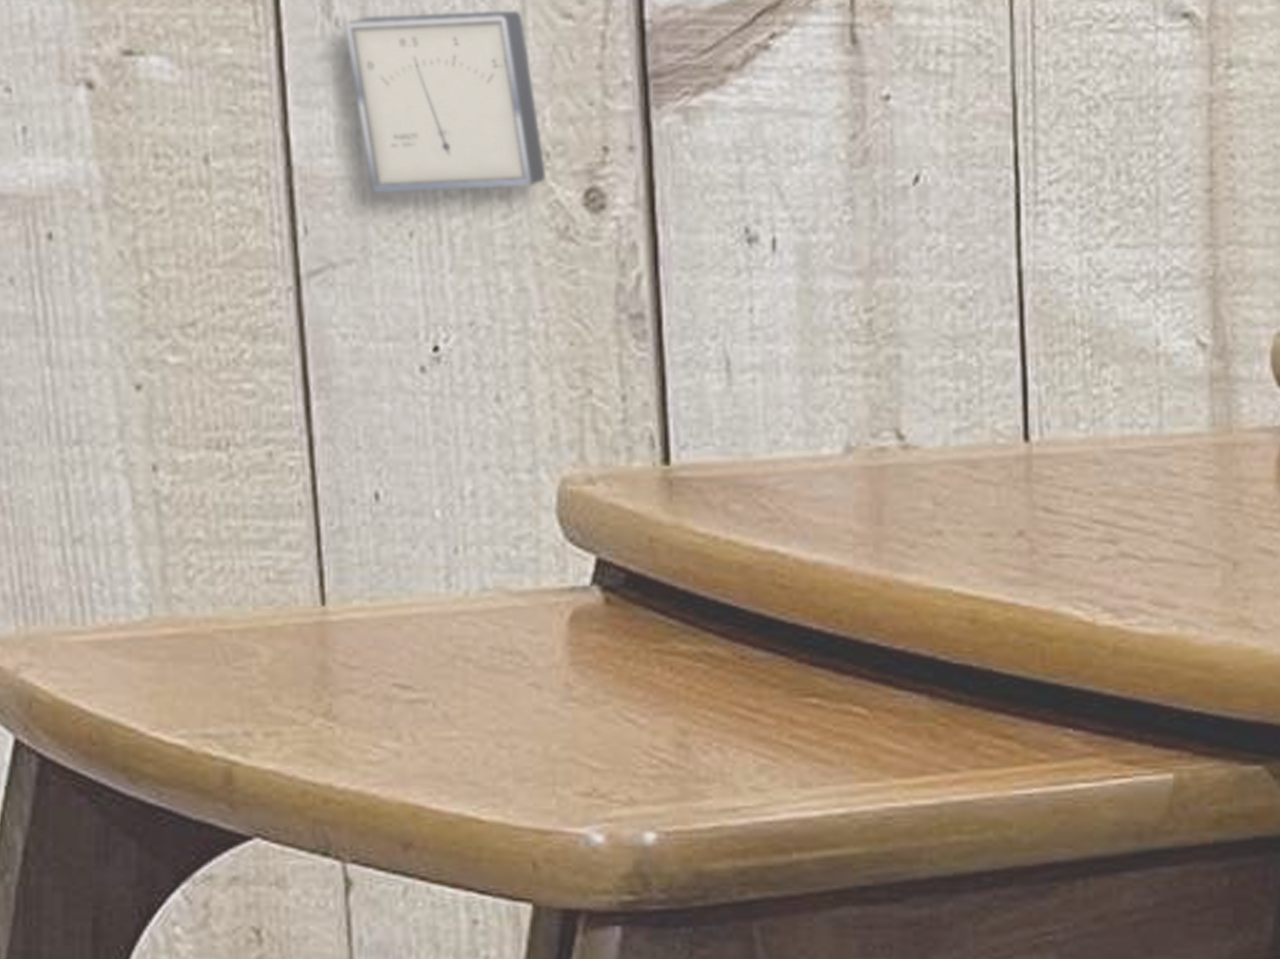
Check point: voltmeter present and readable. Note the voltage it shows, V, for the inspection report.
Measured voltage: 0.5 V
